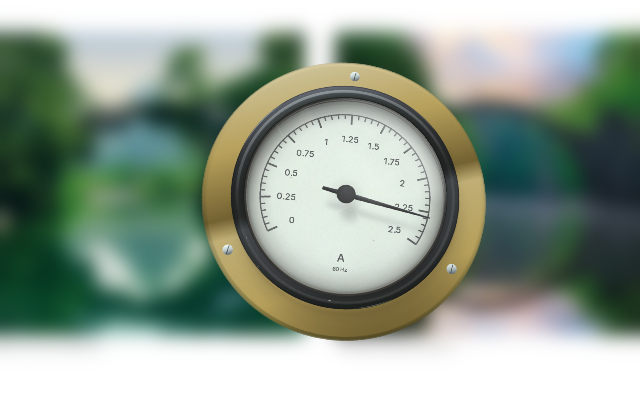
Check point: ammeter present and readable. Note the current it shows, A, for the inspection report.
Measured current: 2.3 A
